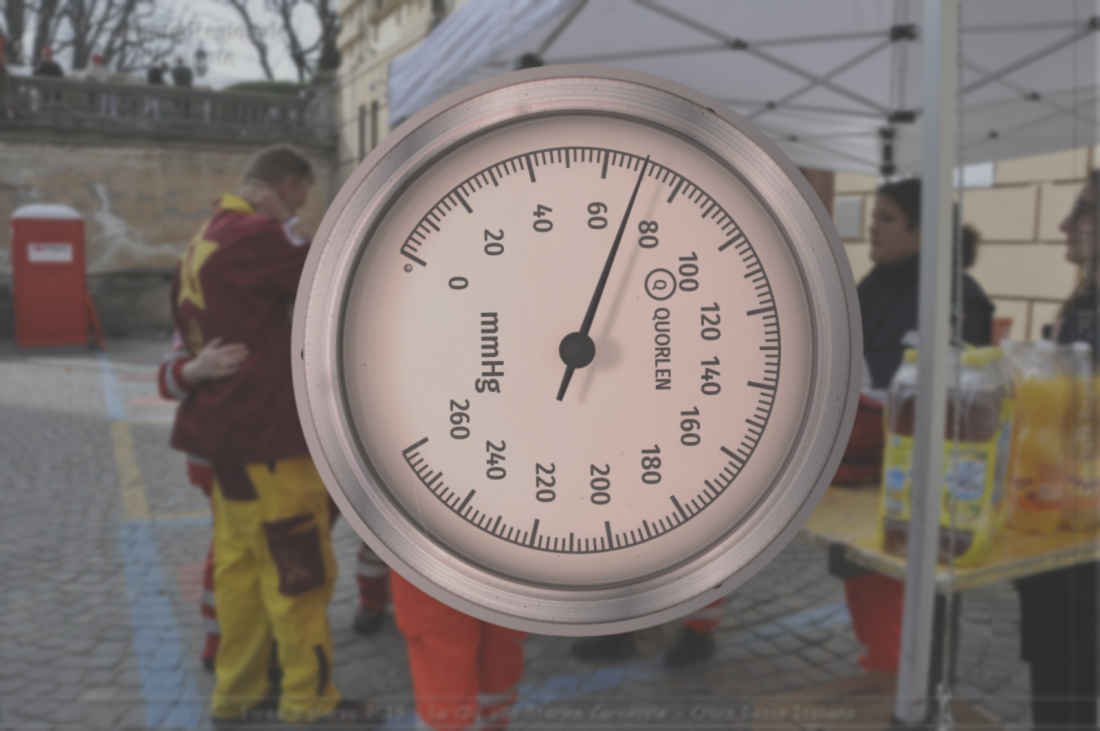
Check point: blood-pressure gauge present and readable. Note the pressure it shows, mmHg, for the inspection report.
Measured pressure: 70 mmHg
